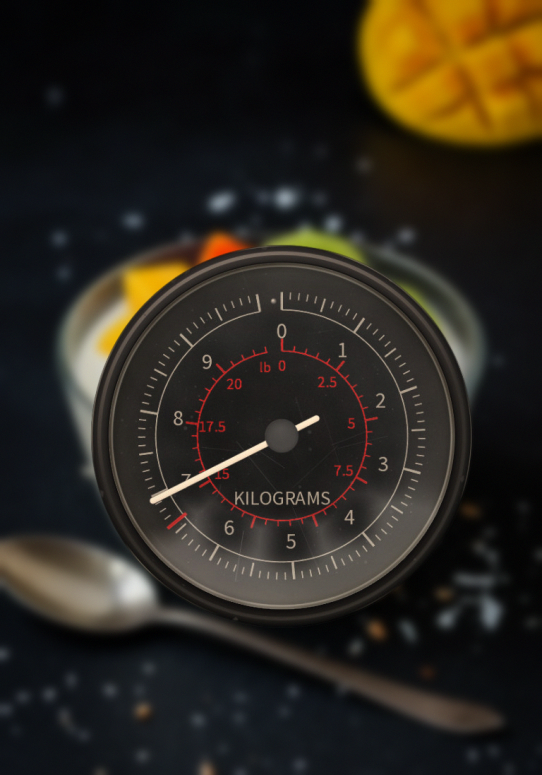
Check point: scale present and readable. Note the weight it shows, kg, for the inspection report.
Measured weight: 6.95 kg
